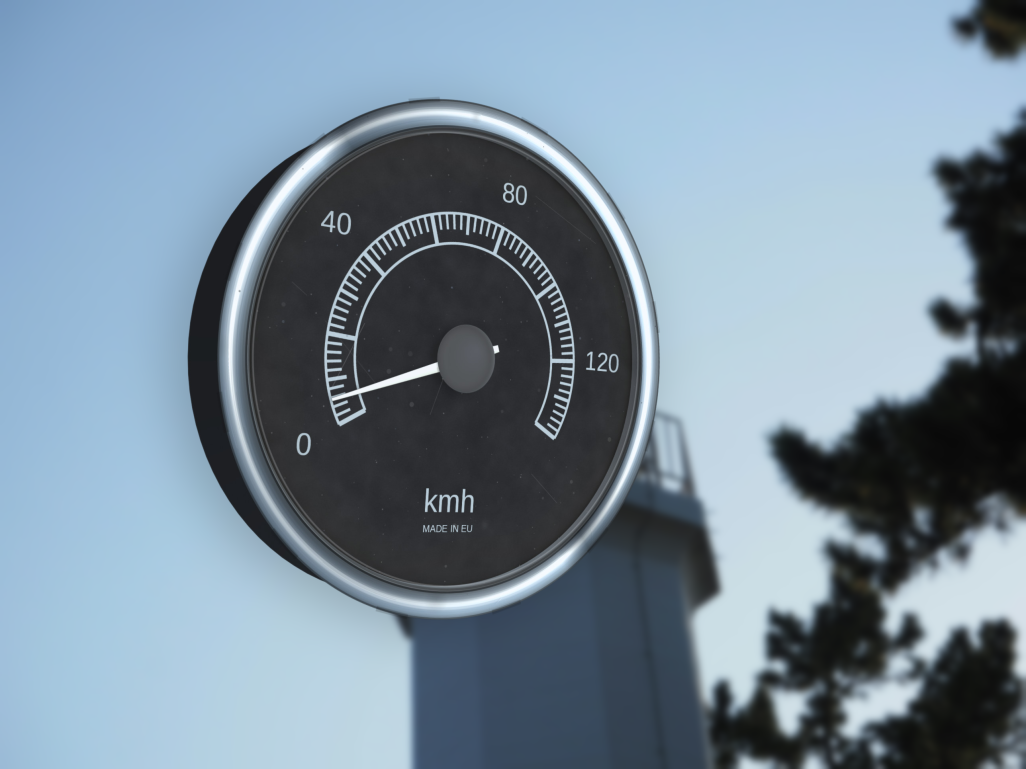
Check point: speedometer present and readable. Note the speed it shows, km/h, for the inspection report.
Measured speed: 6 km/h
